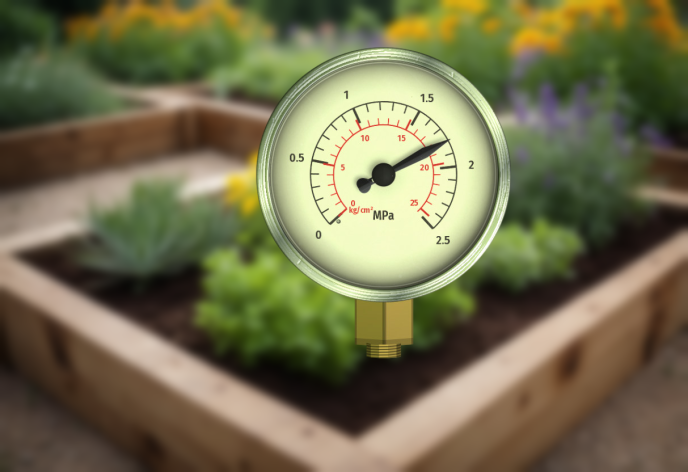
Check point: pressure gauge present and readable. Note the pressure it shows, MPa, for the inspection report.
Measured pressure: 1.8 MPa
